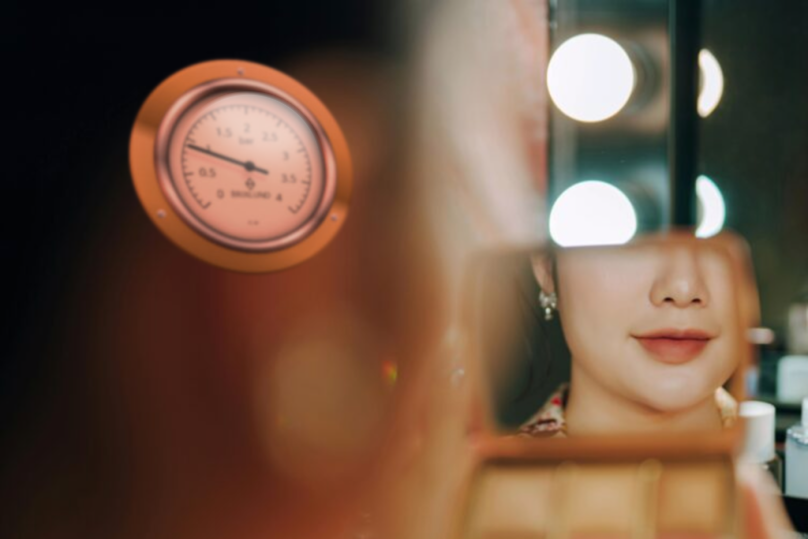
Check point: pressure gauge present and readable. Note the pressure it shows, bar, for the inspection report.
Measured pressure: 0.9 bar
